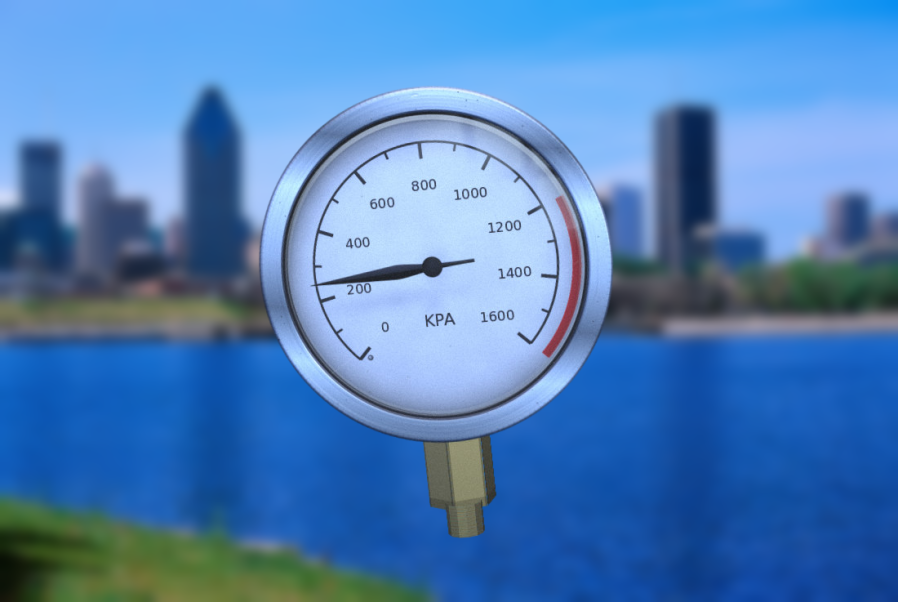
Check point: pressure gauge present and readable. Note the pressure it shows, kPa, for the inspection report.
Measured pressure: 250 kPa
